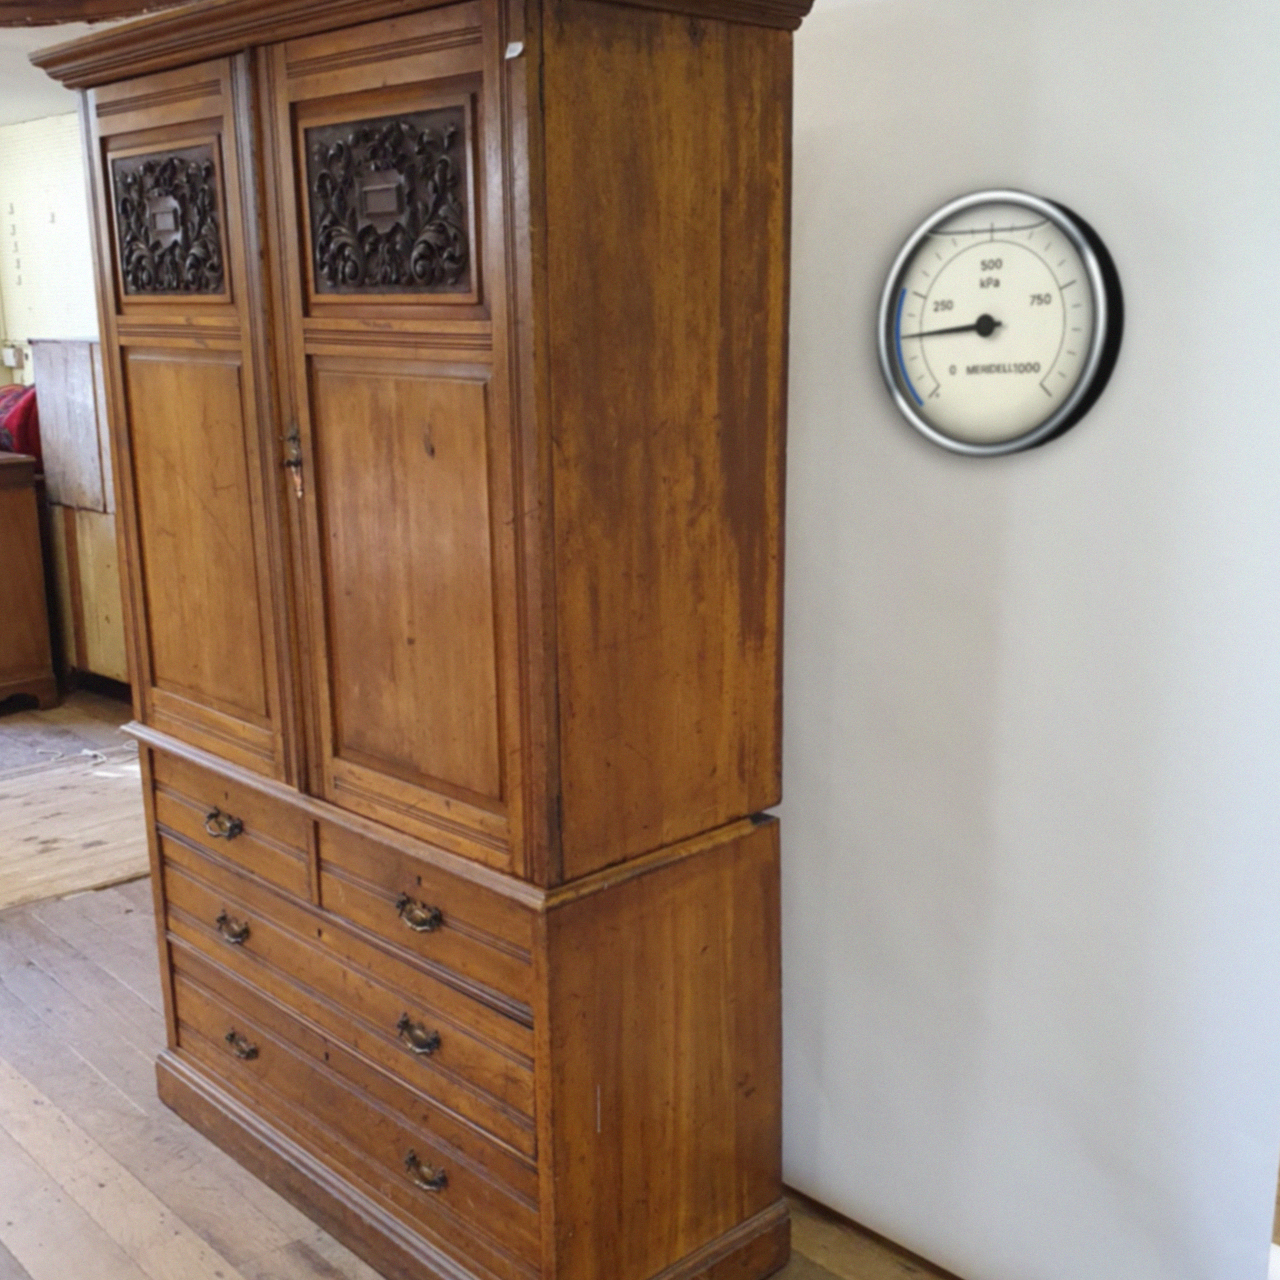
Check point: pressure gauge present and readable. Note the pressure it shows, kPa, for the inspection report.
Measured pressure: 150 kPa
